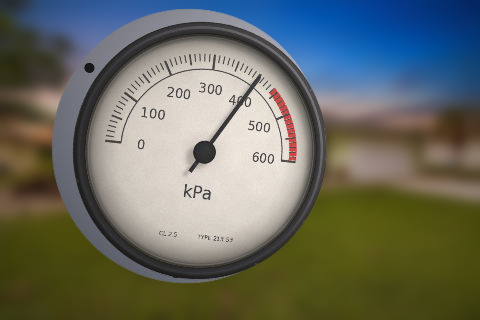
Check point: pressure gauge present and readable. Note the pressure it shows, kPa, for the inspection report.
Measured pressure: 400 kPa
